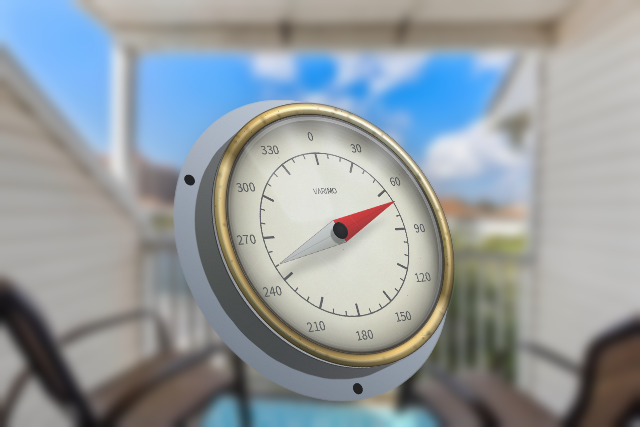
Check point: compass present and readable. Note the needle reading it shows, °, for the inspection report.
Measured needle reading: 70 °
